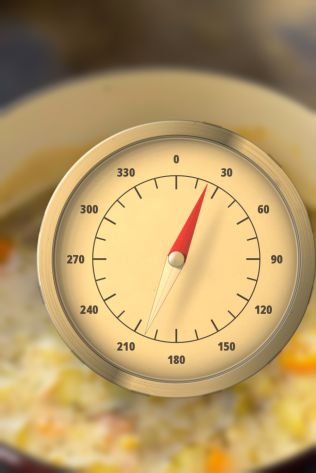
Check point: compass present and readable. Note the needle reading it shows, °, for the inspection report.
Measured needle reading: 22.5 °
